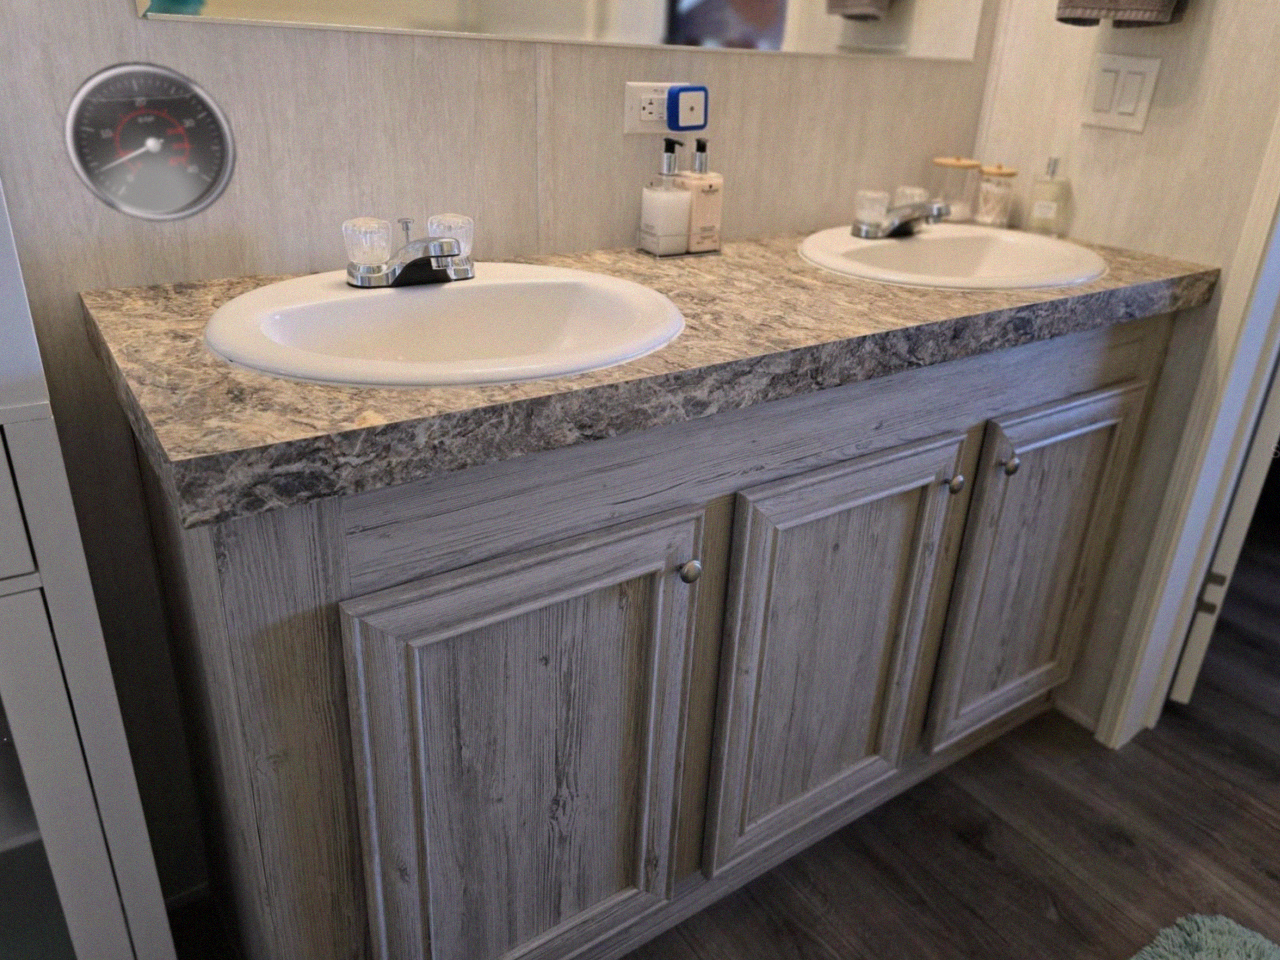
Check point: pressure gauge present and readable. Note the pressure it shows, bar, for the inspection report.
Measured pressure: 4 bar
